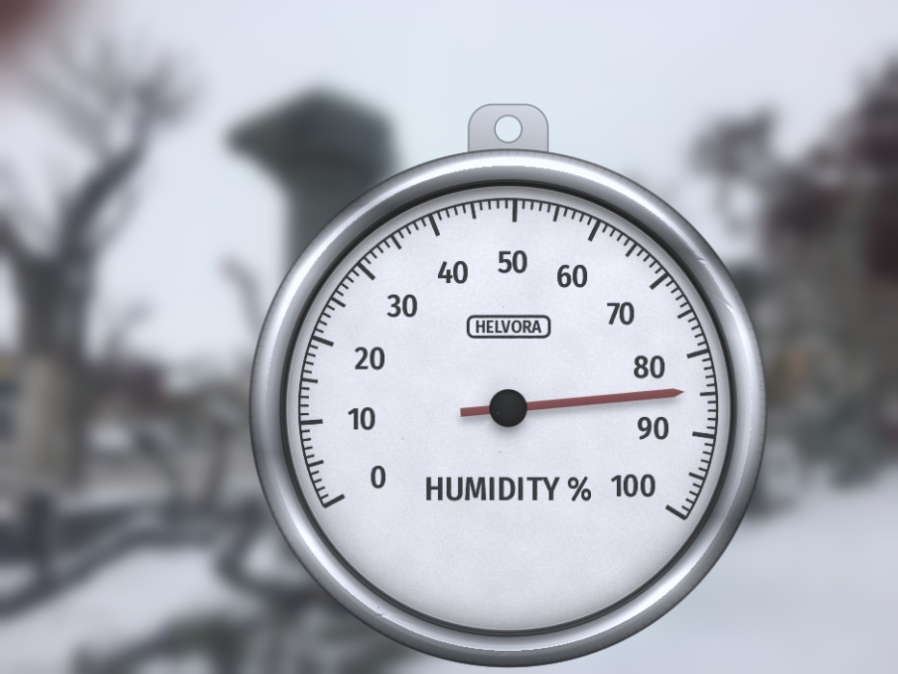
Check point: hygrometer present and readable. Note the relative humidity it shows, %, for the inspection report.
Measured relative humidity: 84.5 %
